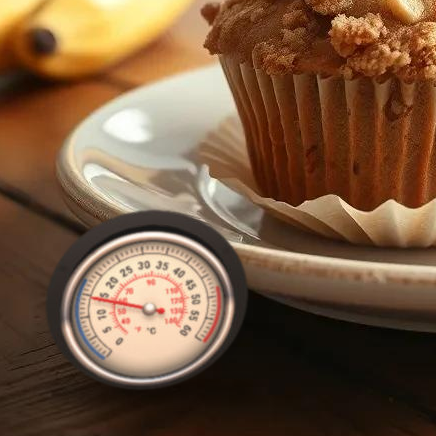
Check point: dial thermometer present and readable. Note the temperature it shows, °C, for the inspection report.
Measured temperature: 15 °C
